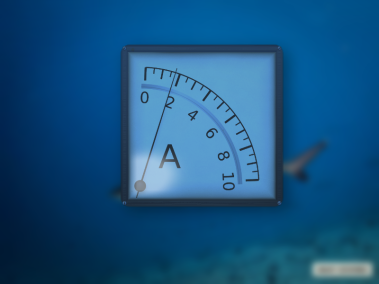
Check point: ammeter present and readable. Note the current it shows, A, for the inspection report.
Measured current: 1.75 A
